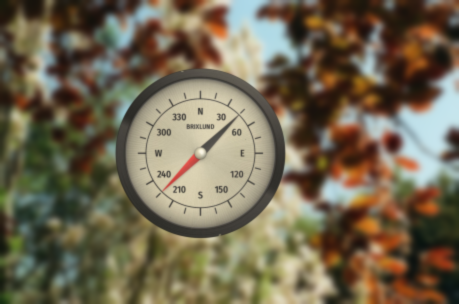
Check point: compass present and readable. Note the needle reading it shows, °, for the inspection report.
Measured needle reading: 225 °
